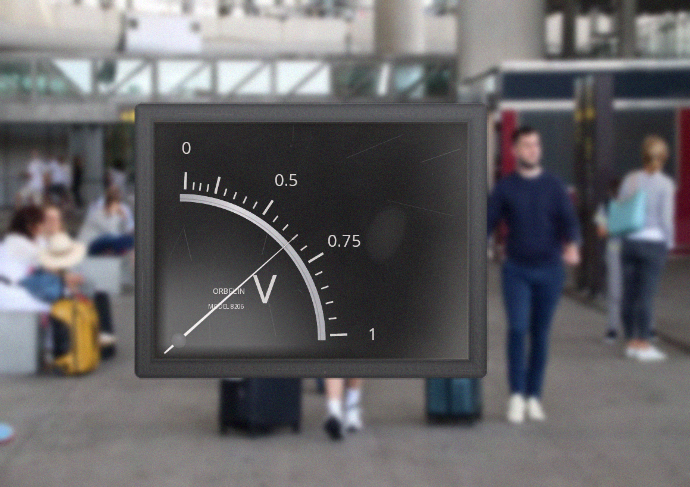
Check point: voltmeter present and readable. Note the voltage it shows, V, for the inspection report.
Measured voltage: 0.65 V
